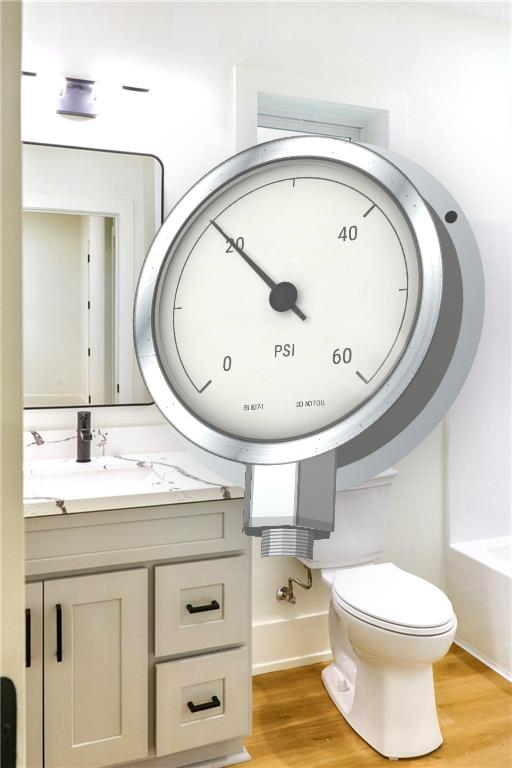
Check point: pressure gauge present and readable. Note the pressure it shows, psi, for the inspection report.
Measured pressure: 20 psi
